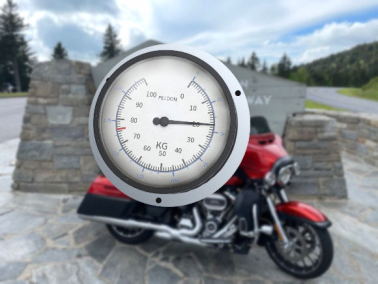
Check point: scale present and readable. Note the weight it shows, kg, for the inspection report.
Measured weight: 20 kg
